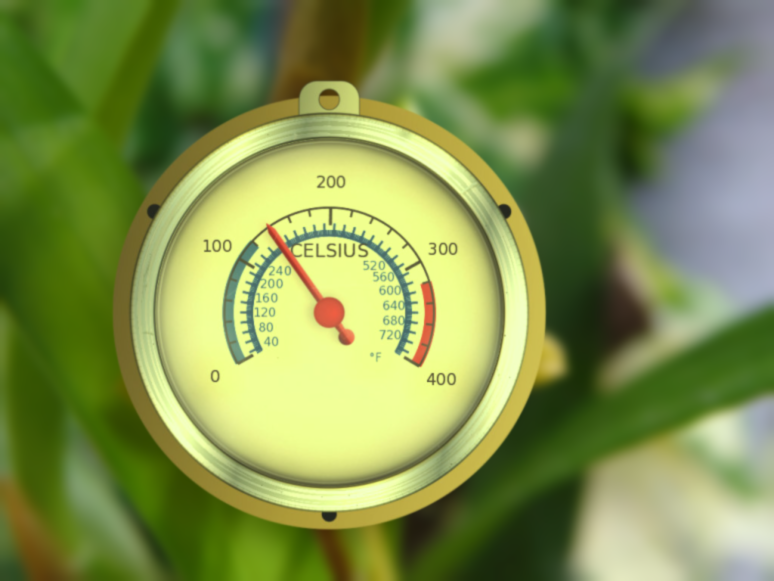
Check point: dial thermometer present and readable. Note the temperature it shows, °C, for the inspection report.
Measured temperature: 140 °C
